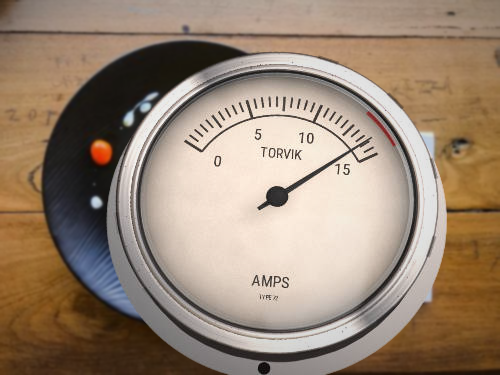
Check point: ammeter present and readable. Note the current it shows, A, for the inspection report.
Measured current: 14 A
